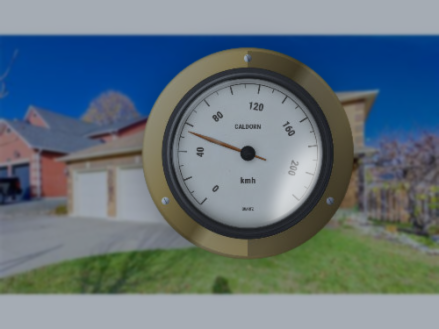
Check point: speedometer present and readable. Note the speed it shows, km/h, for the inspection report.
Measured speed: 55 km/h
